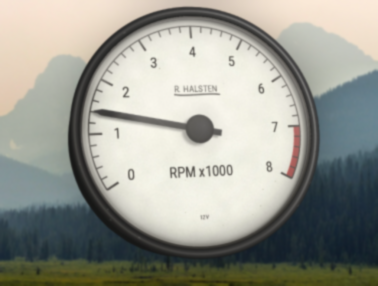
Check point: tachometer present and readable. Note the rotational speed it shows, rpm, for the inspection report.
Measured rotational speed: 1400 rpm
